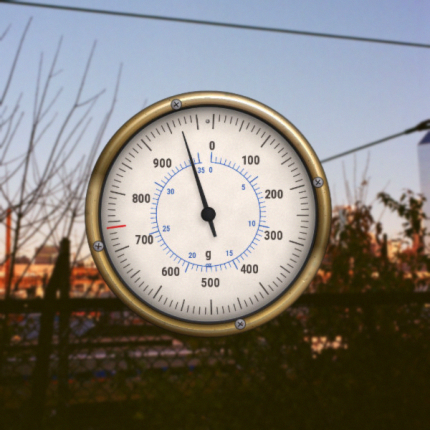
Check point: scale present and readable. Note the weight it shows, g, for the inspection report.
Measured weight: 970 g
